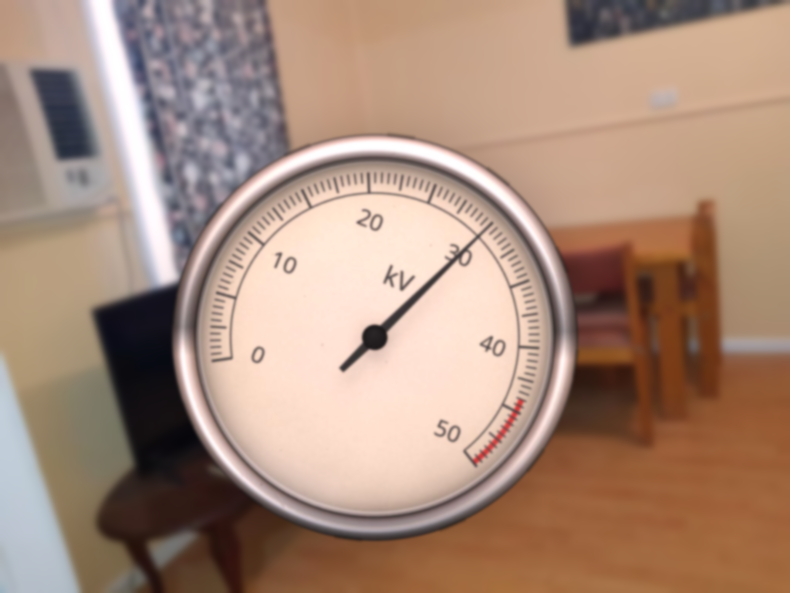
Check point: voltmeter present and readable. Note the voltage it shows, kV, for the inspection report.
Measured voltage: 30 kV
